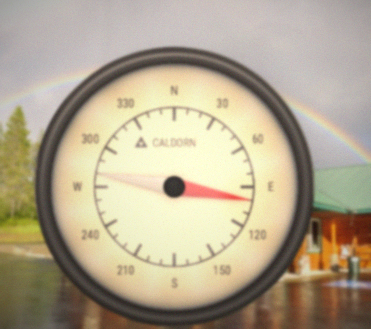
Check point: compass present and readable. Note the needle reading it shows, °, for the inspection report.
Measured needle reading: 100 °
